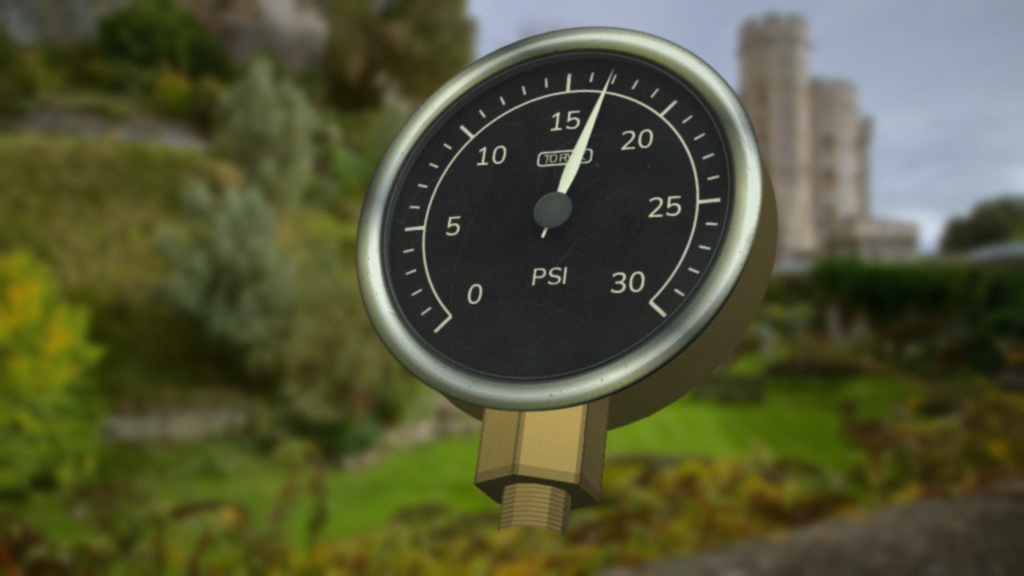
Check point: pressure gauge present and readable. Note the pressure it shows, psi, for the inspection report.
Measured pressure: 17 psi
